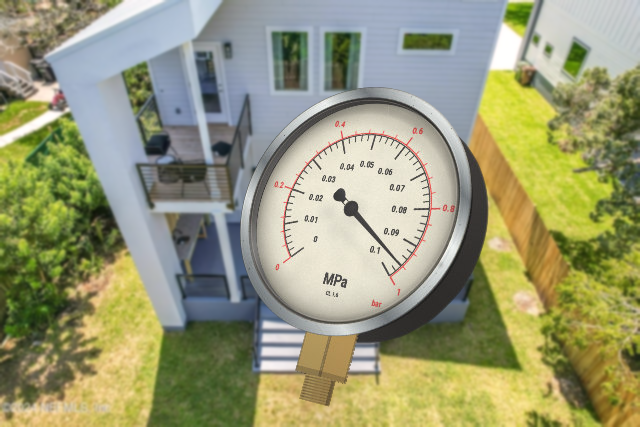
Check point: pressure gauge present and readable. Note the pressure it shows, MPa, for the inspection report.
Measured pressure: 0.096 MPa
